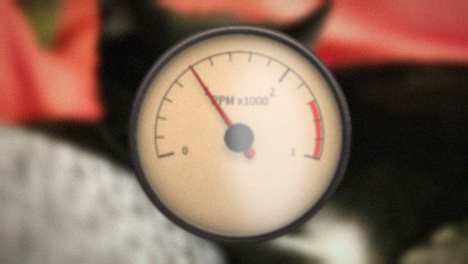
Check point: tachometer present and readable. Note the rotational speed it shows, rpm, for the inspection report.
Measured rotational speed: 1000 rpm
